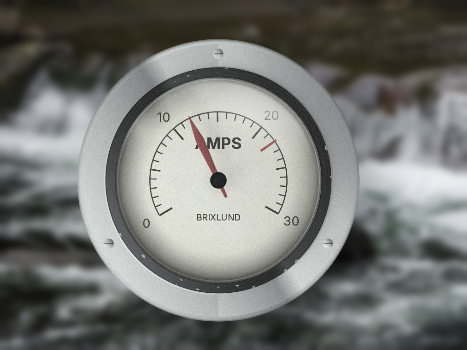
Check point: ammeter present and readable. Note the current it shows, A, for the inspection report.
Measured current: 12 A
